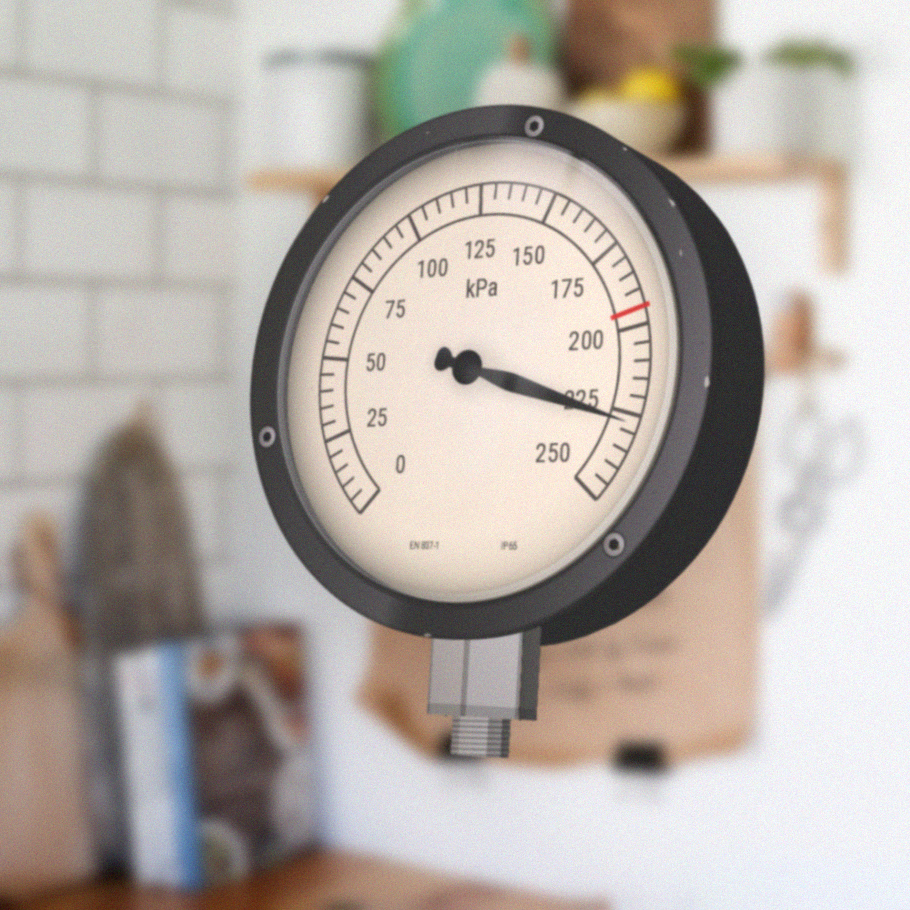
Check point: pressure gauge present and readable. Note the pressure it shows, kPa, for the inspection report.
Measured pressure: 227.5 kPa
